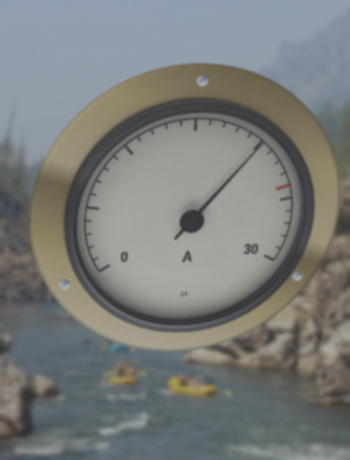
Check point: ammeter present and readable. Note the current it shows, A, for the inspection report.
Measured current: 20 A
